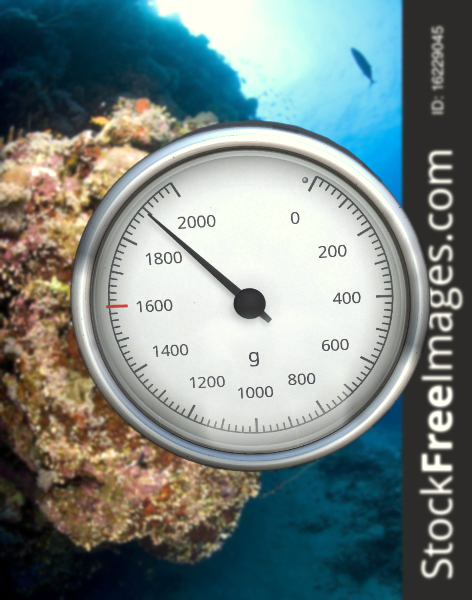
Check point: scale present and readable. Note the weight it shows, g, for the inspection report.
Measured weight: 1900 g
